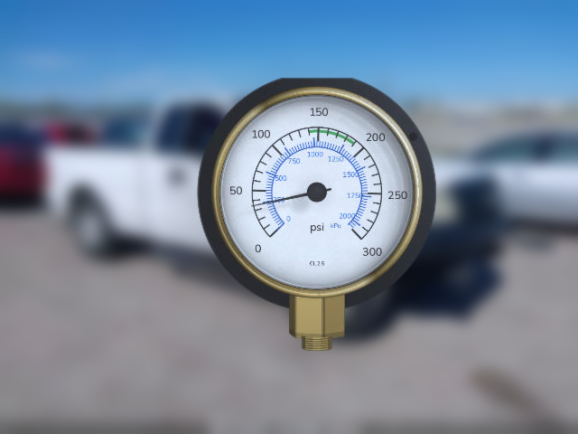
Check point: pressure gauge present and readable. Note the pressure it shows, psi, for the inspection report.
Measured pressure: 35 psi
